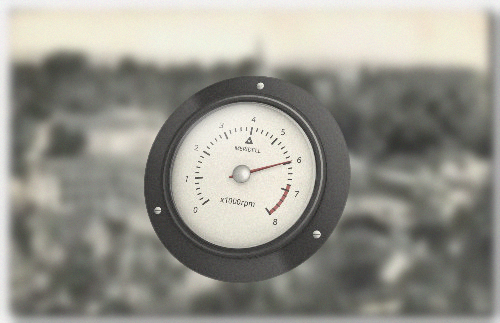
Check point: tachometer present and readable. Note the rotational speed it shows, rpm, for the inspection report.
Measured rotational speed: 6000 rpm
